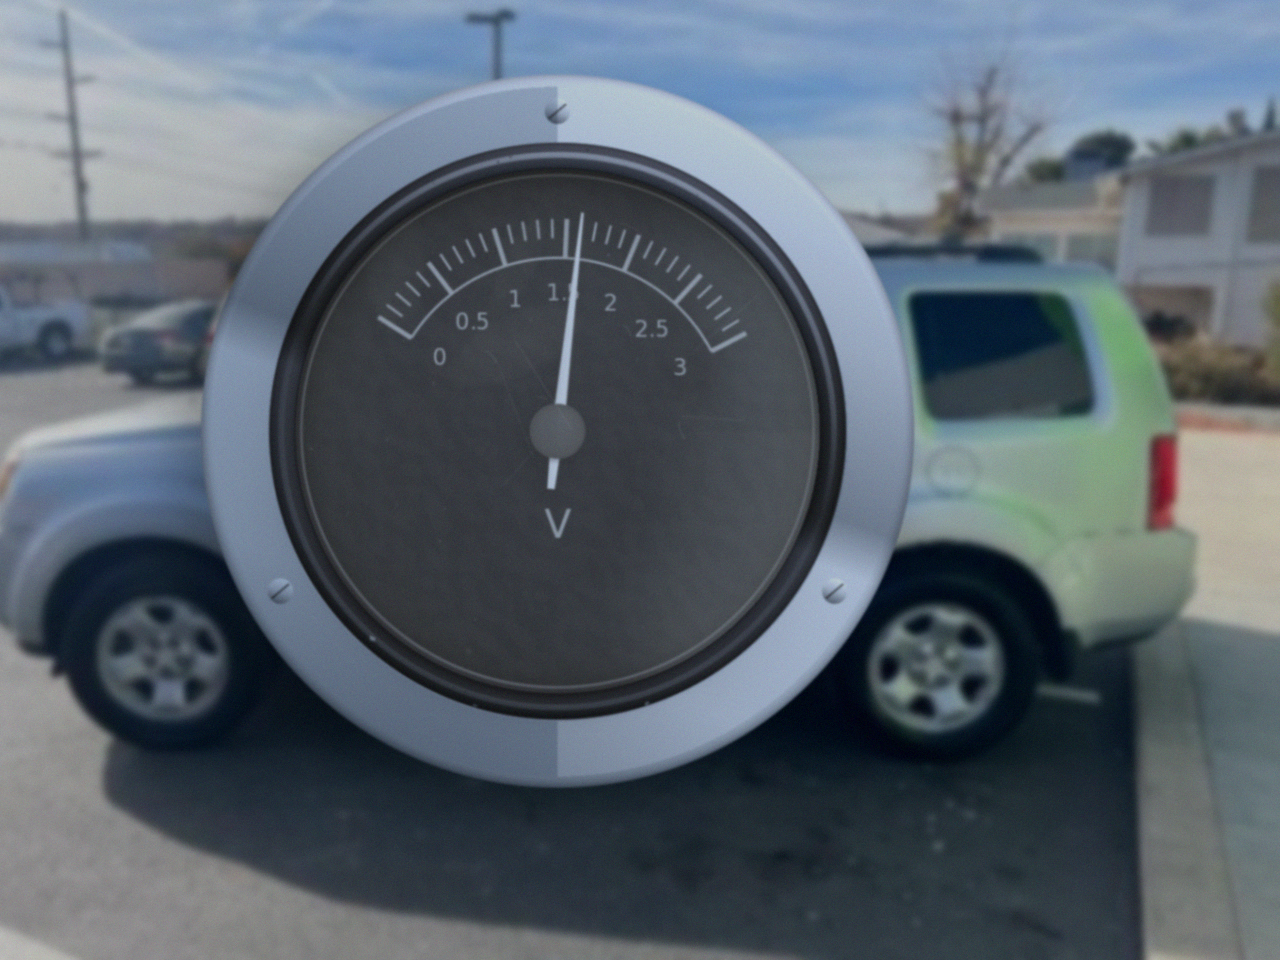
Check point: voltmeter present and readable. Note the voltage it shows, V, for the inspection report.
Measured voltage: 1.6 V
